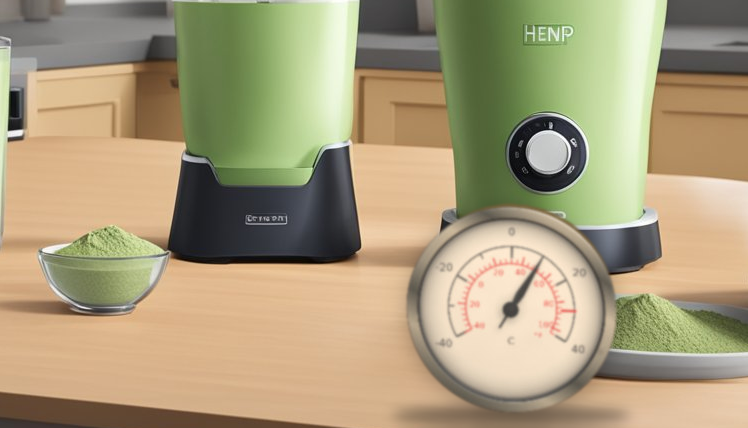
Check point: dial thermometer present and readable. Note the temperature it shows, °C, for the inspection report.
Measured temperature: 10 °C
